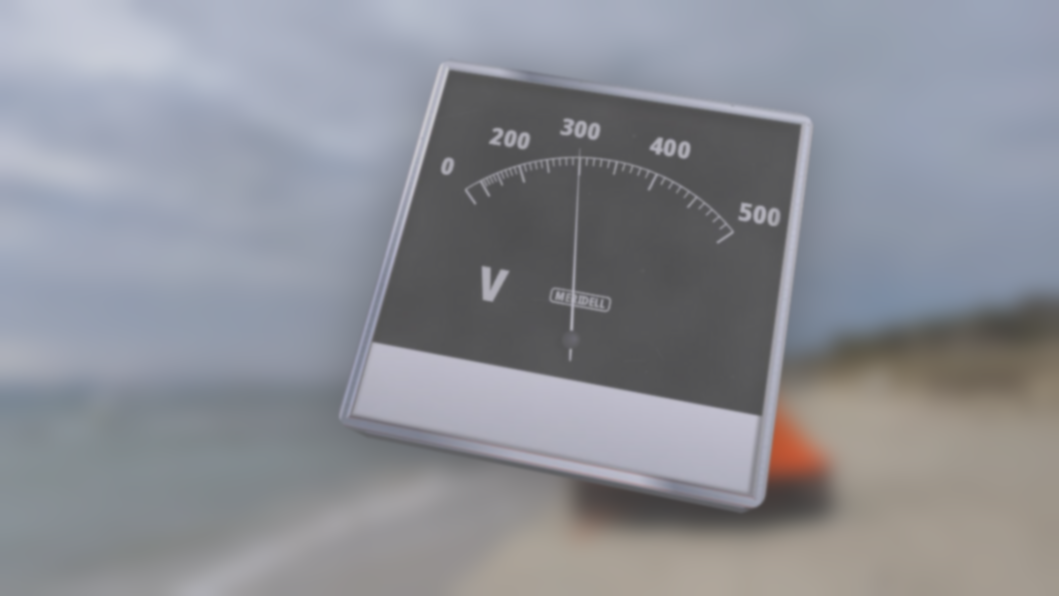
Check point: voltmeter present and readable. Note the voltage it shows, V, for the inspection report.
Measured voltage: 300 V
